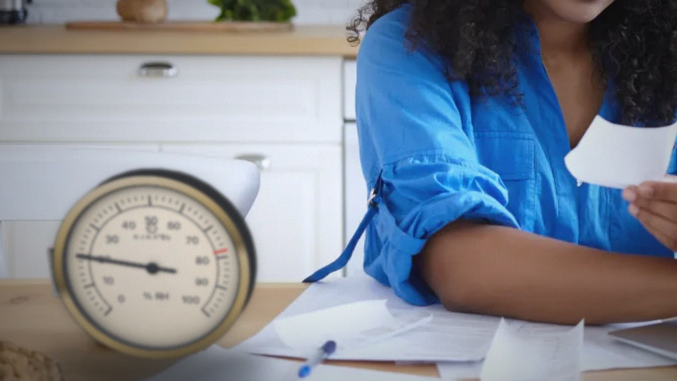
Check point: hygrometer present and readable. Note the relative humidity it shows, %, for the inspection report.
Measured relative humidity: 20 %
